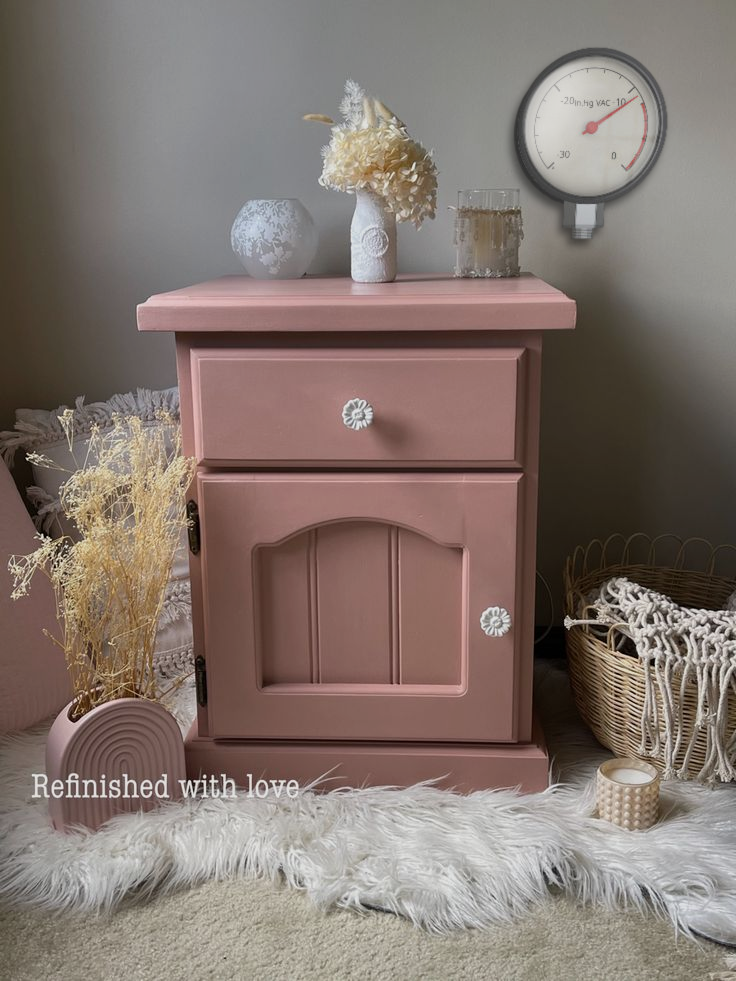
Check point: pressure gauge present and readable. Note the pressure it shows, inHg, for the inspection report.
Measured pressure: -9 inHg
